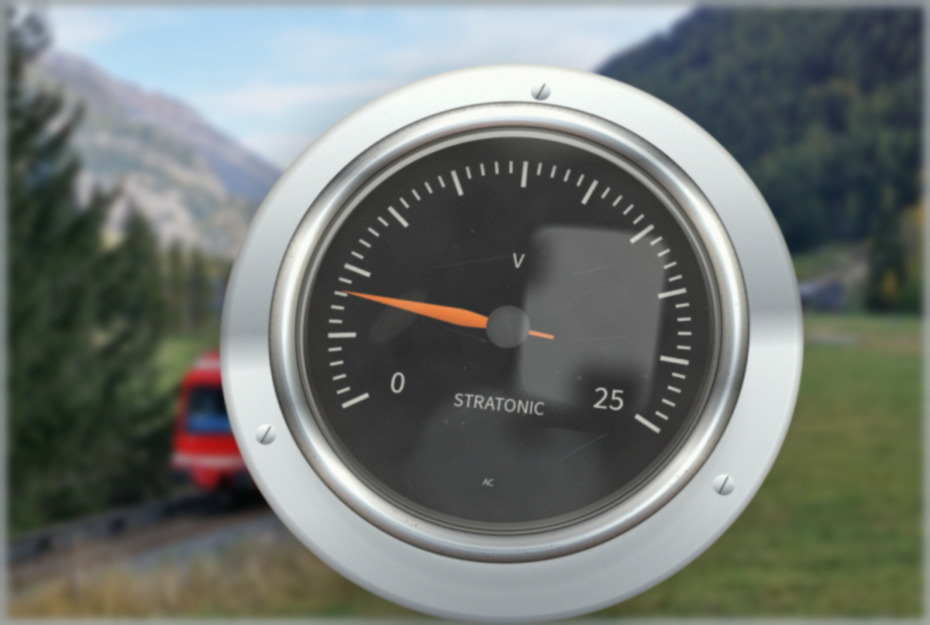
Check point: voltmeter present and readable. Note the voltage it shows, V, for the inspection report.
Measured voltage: 4 V
